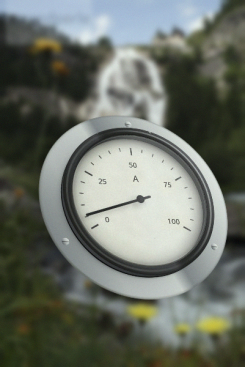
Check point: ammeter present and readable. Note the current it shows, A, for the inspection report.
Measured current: 5 A
